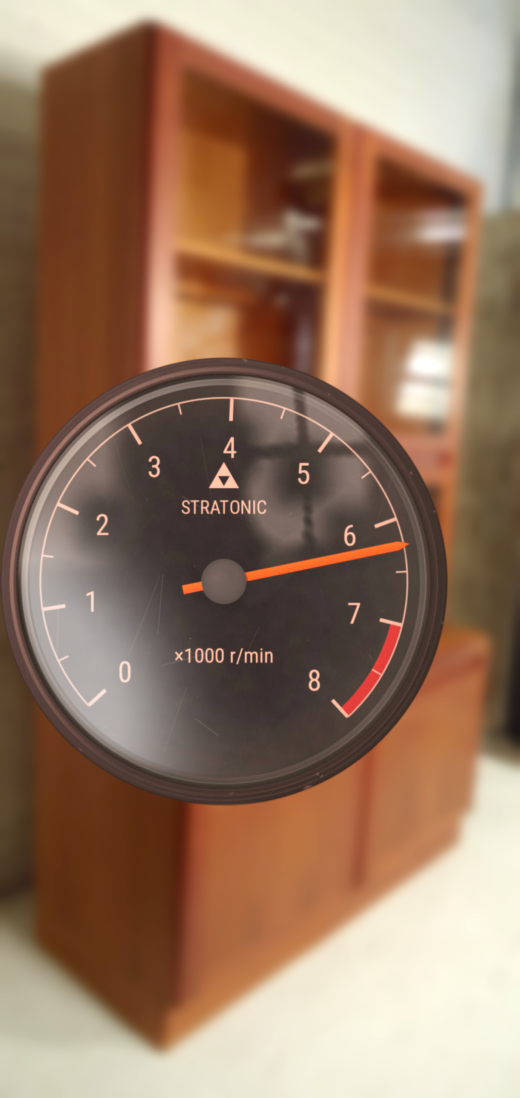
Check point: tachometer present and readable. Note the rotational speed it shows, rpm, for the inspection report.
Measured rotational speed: 6250 rpm
